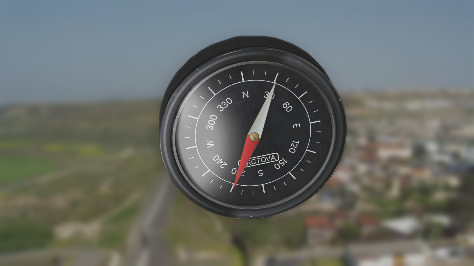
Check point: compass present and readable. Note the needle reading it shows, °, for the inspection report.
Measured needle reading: 210 °
